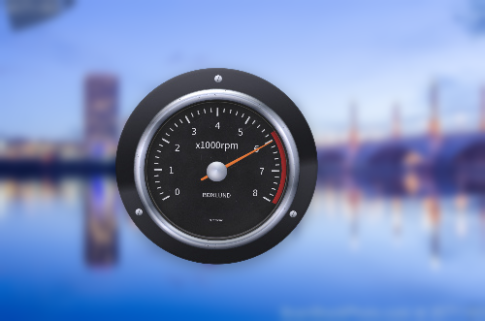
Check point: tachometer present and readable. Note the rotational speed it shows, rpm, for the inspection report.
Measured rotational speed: 6000 rpm
